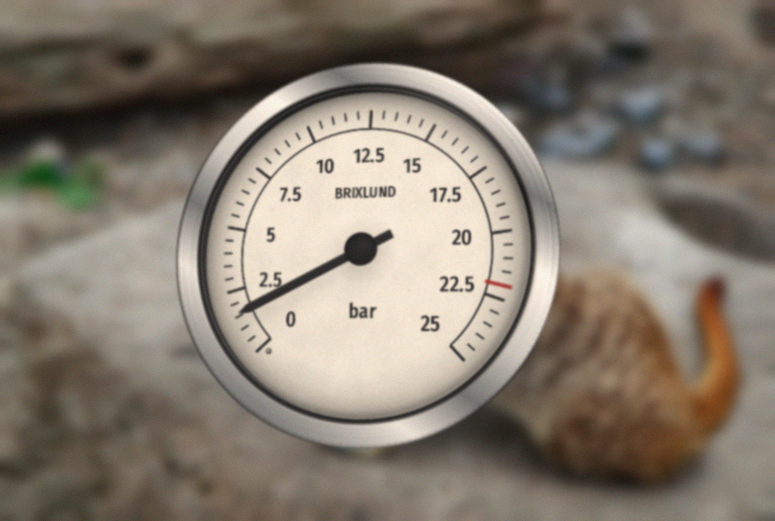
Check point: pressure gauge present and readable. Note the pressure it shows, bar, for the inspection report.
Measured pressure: 1.5 bar
